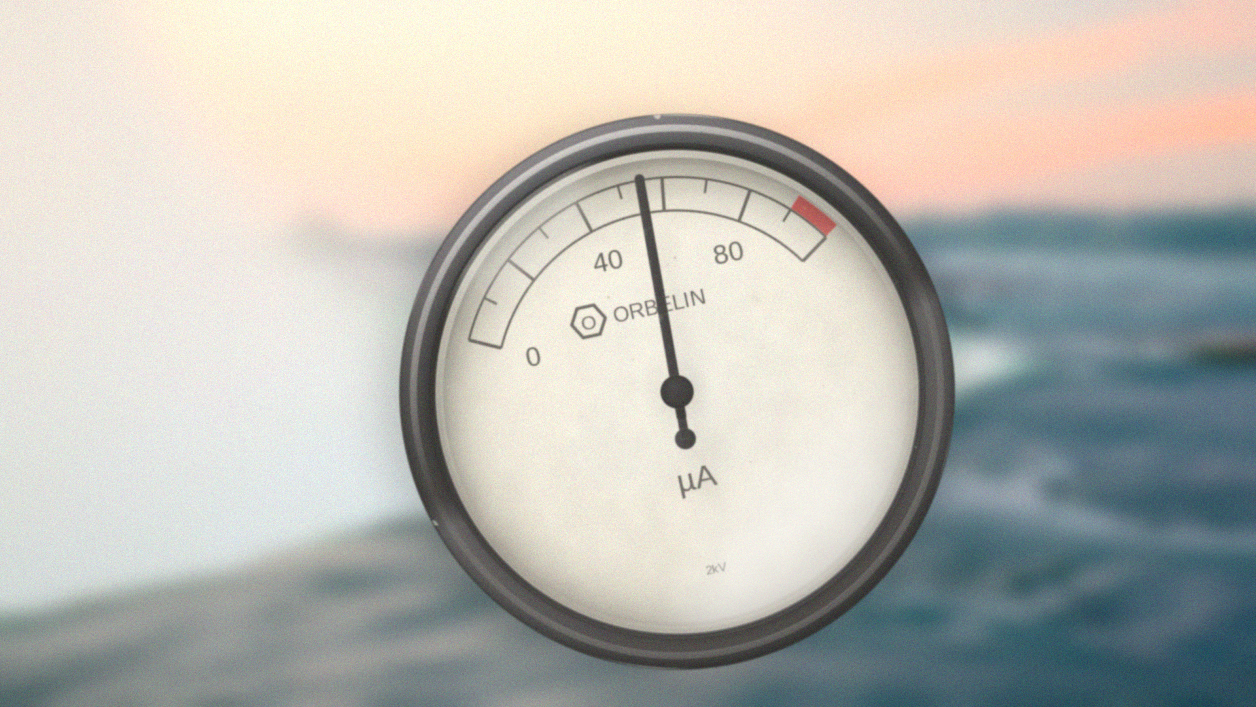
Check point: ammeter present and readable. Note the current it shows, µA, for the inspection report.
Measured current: 55 µA
